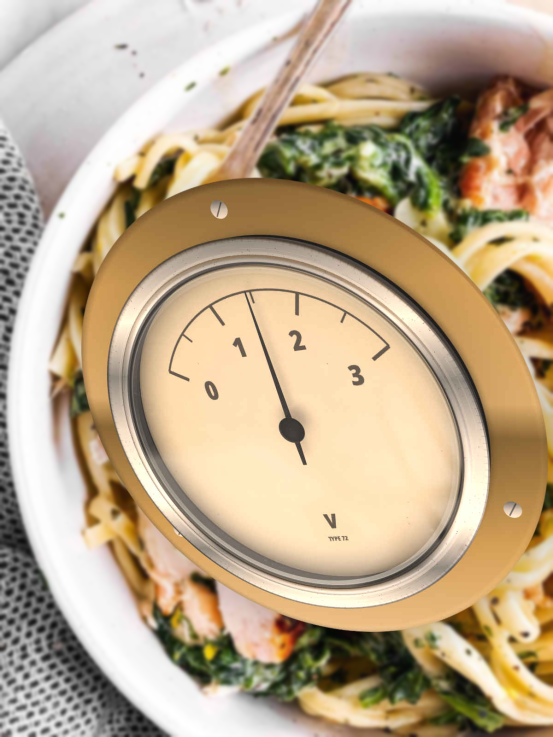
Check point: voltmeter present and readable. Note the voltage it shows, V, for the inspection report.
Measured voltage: 1.5 V
